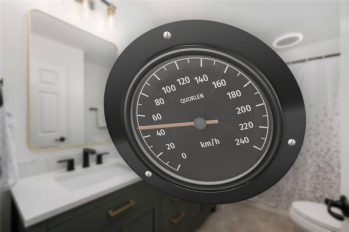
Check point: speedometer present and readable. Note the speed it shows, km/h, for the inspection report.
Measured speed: 50 km/h
